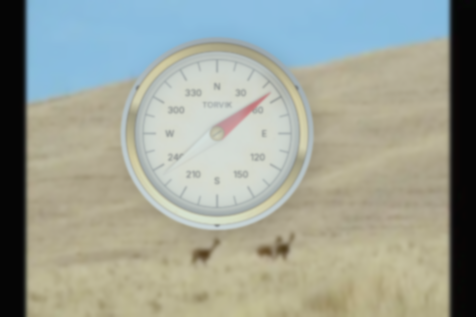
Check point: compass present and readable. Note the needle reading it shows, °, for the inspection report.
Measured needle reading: 52.5 °
